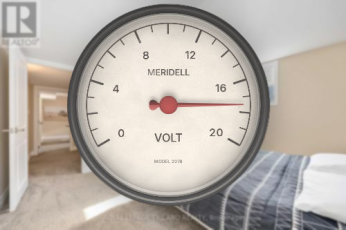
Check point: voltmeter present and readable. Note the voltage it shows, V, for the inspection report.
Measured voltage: 17.5 V
